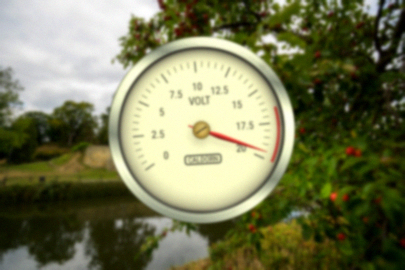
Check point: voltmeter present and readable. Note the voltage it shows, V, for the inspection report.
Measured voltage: 19.5 V
